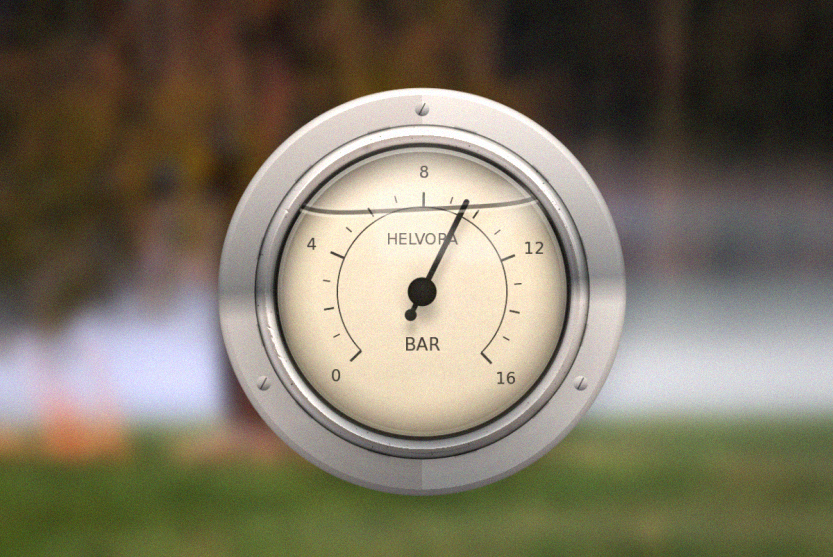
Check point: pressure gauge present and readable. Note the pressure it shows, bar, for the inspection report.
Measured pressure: 9.5 bar
